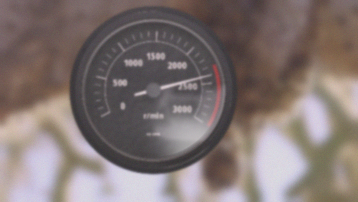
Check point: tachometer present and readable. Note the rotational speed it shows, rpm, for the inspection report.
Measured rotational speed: 2400 rpm
